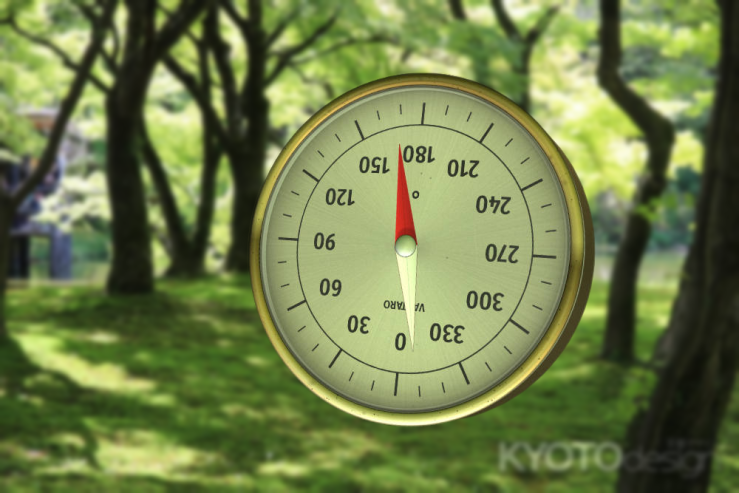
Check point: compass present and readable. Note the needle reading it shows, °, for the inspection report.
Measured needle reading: 170 °
